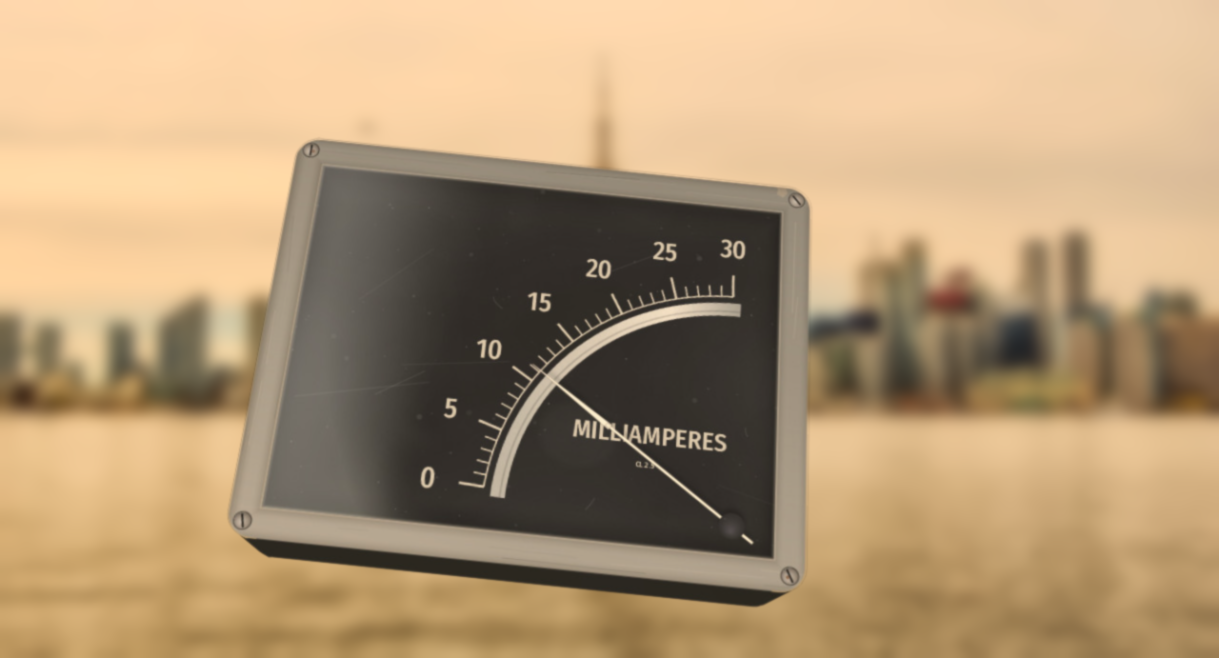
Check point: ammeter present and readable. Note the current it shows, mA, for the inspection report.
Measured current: 11 mA
